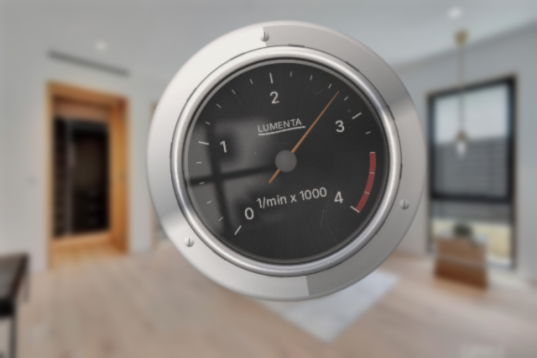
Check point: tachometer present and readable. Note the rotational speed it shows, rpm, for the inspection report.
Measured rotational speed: 2700 rpm
